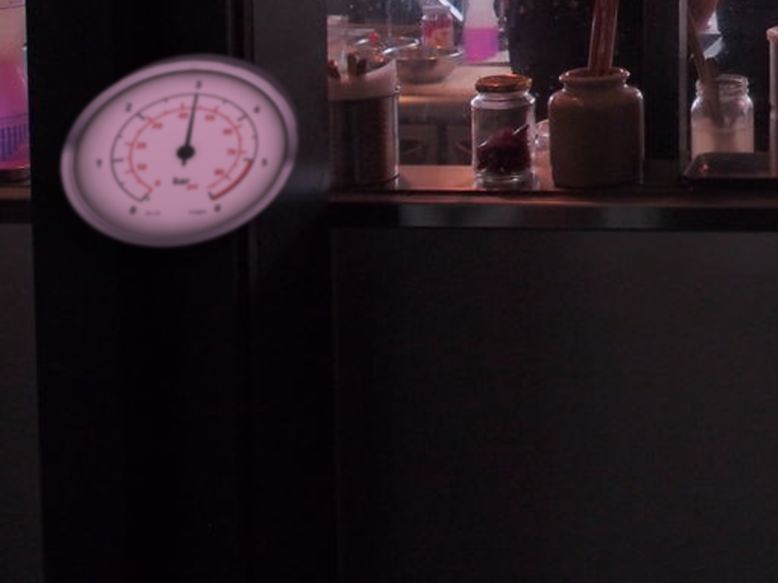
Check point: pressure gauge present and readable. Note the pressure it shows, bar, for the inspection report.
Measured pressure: 3 bar
